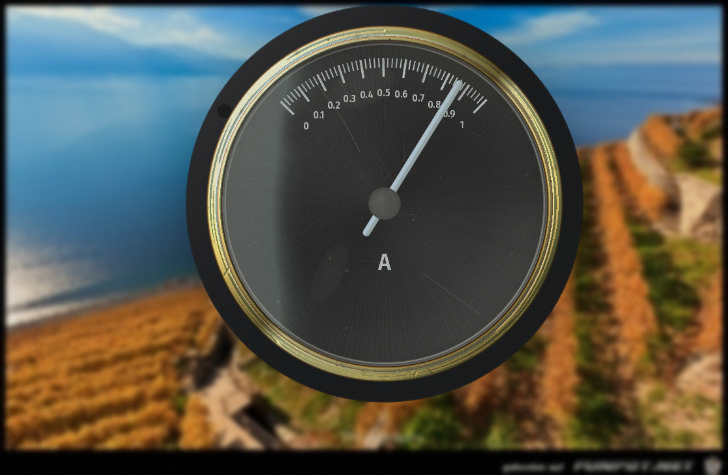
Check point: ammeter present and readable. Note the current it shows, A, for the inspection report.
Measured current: 0.86 A
